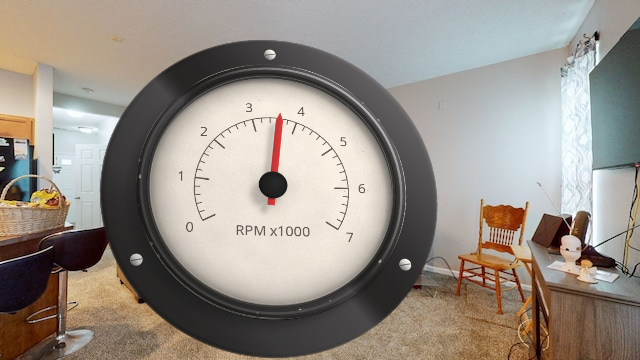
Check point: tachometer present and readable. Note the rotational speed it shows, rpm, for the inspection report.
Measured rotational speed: 3600 rpm
